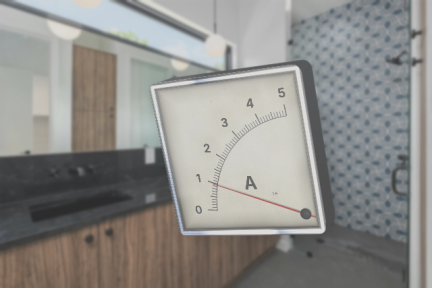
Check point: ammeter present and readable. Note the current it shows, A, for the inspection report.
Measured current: 1 A
